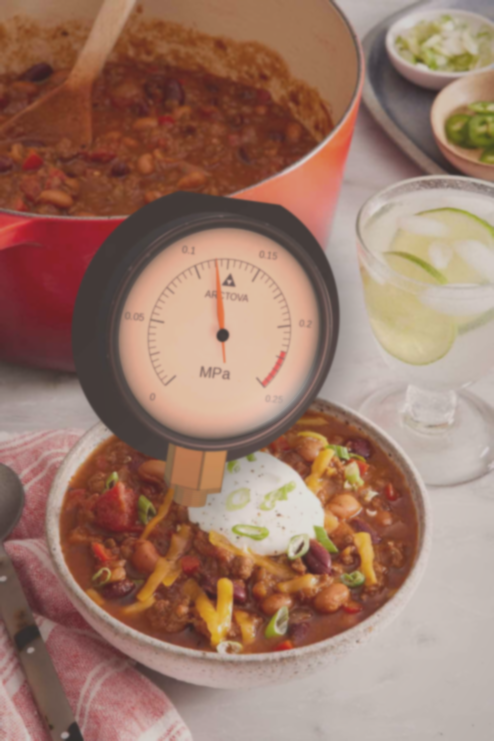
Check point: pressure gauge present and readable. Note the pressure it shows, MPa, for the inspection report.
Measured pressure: 0.115 MPa
